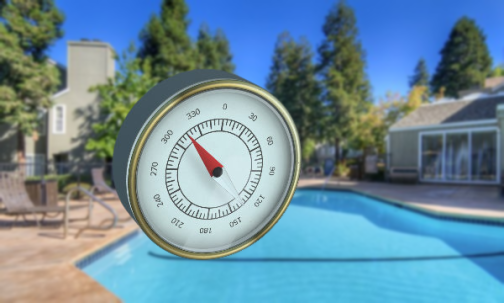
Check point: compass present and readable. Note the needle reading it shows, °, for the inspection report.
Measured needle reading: 315 °
